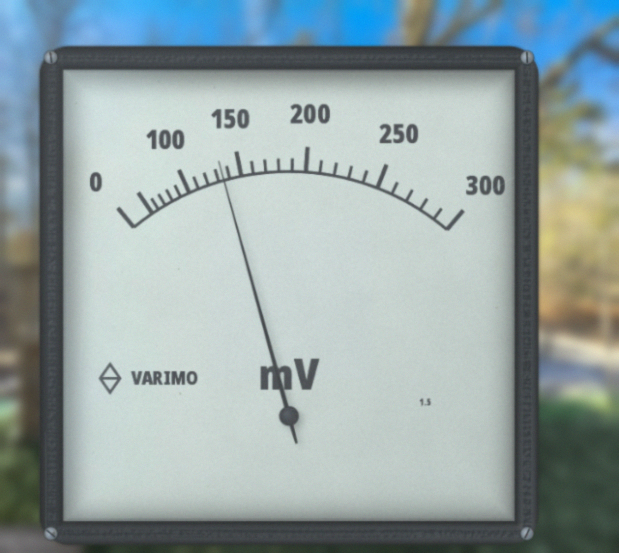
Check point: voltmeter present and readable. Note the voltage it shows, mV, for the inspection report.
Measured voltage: 135 mV
